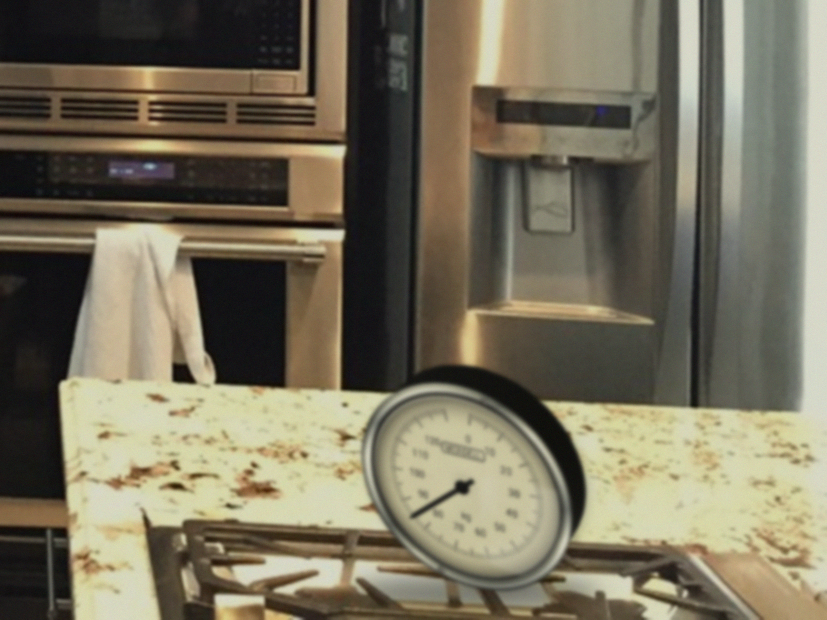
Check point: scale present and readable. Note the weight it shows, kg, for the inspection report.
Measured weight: 85 kg
